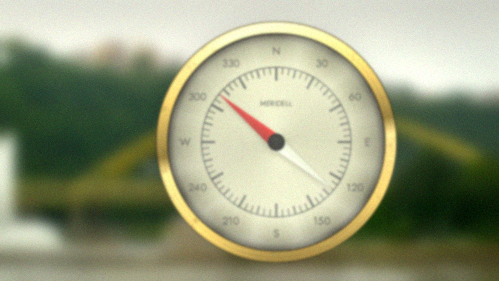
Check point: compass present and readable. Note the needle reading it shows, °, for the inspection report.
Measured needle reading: 310 °
